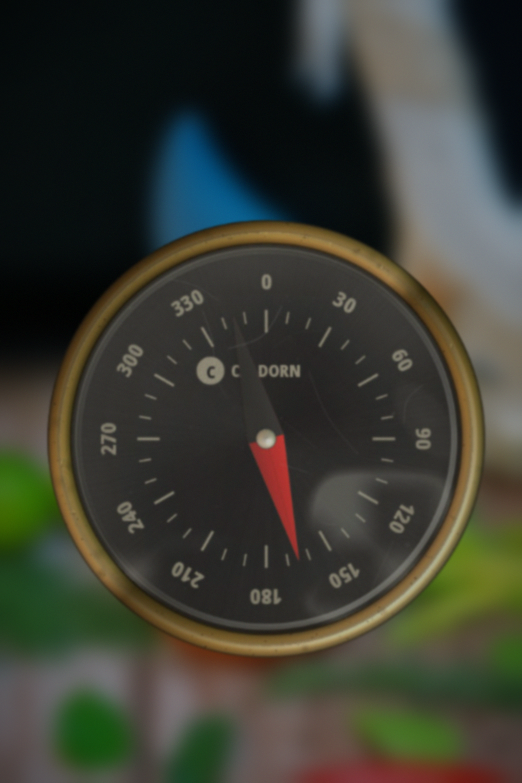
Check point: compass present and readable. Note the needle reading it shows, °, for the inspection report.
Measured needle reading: 165 °
